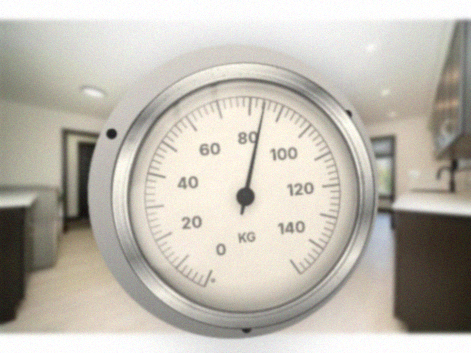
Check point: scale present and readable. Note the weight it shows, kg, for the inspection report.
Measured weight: 84 kg
